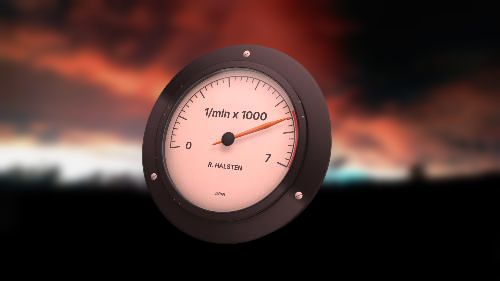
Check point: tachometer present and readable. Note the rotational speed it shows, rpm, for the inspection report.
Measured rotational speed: 5600 rpm
